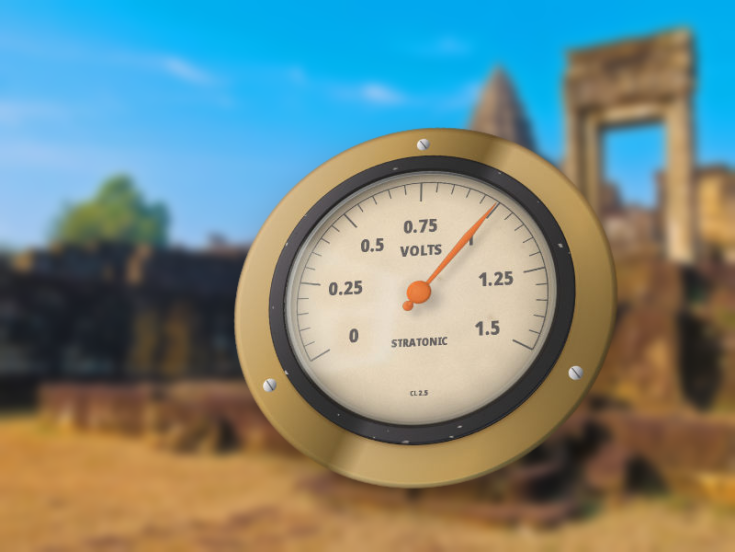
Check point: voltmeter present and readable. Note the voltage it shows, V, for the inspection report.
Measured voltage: 1 V
